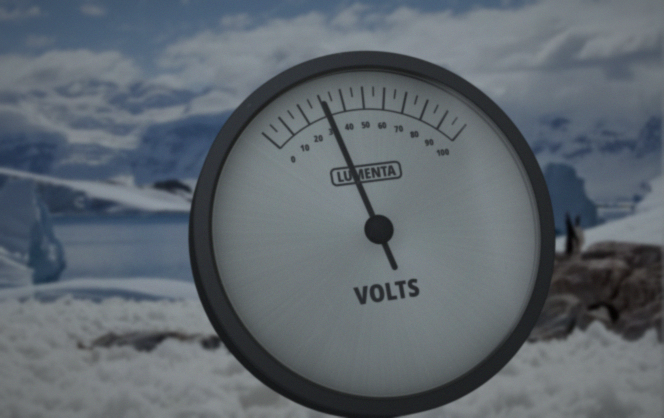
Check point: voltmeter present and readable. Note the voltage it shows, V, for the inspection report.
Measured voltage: 30 V
